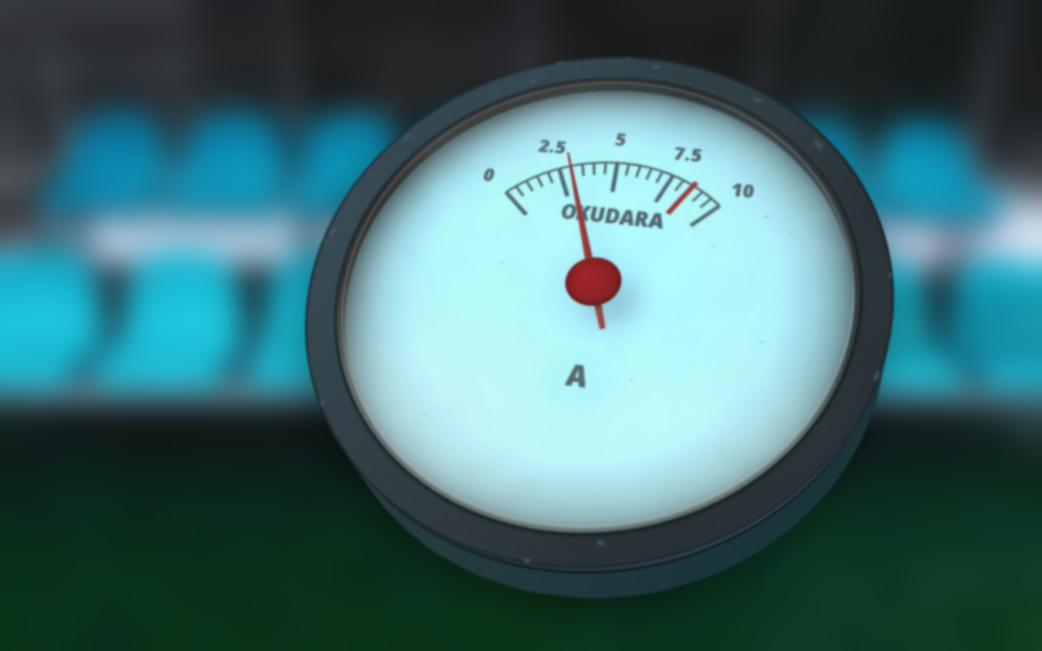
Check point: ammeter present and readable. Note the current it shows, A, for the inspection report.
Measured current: 3 A
